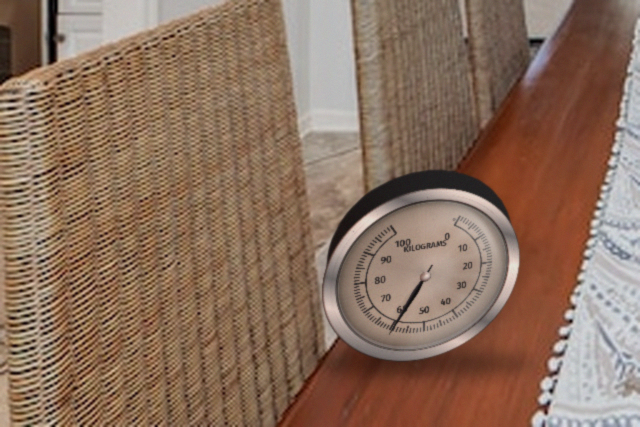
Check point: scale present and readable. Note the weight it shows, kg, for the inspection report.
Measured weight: 60 kg
